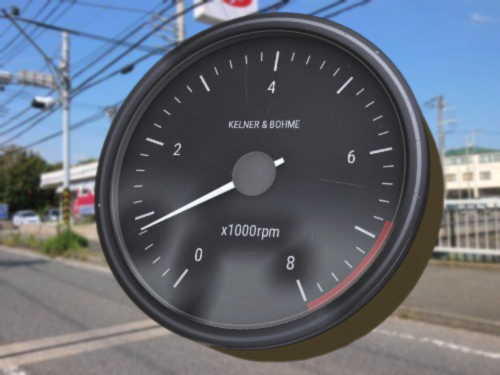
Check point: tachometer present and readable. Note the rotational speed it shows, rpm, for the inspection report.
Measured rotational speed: 800 rpm
